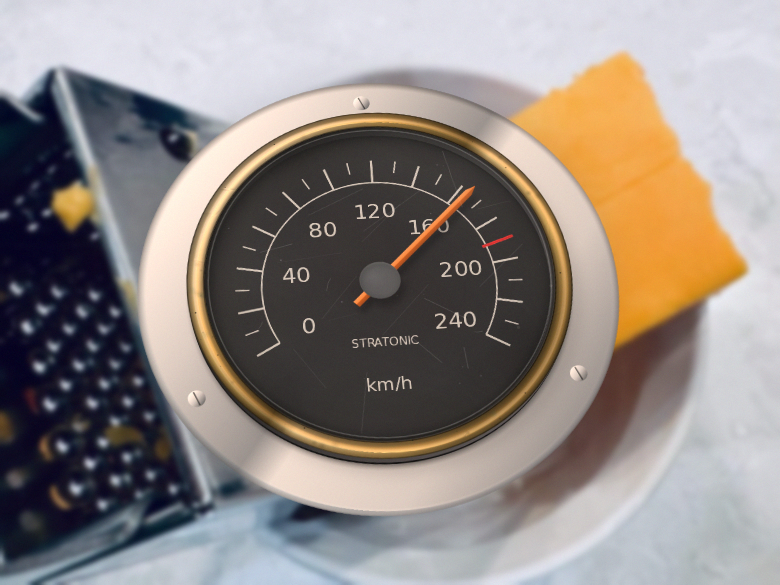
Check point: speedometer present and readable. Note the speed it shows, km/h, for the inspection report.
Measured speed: 165 km/h
